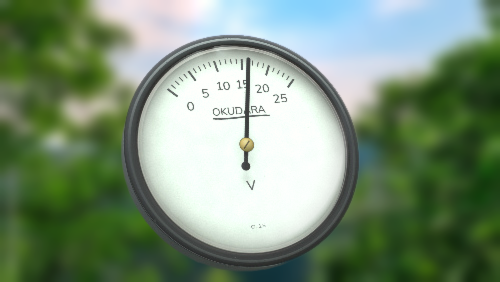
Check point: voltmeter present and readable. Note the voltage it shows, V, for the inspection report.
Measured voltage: 16 V
